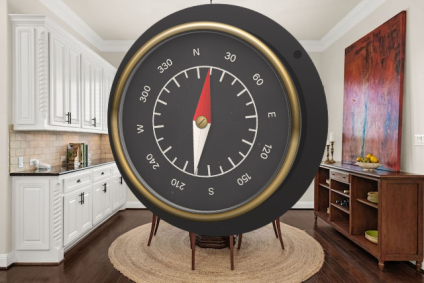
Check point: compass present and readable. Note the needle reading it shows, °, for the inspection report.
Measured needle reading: 15 °
